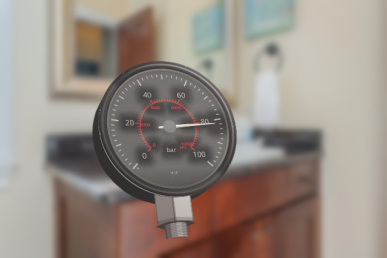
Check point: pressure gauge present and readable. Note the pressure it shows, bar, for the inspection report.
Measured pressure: 82 bar
